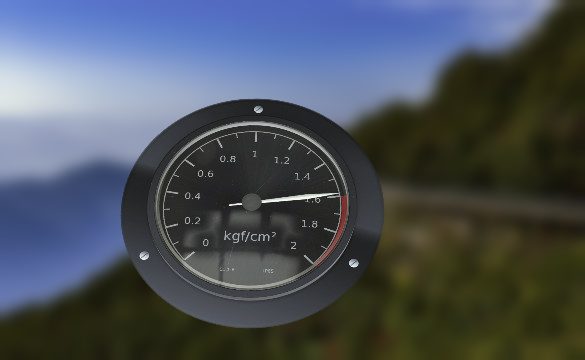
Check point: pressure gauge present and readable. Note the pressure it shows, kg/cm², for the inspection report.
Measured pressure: 1.6 kg/cm²
